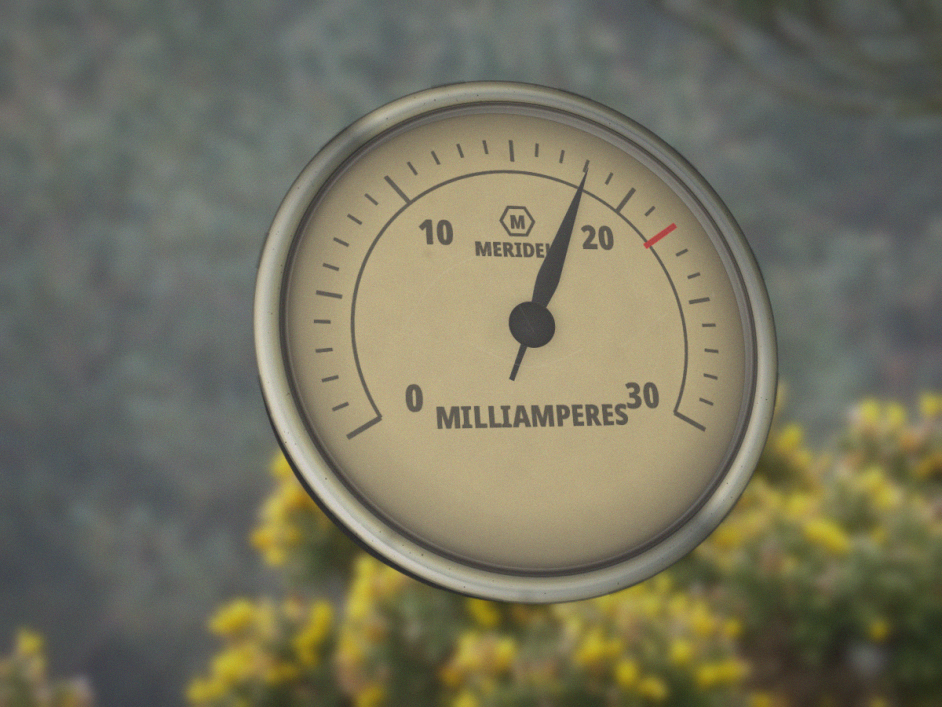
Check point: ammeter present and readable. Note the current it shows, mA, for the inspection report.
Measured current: 18 mA
